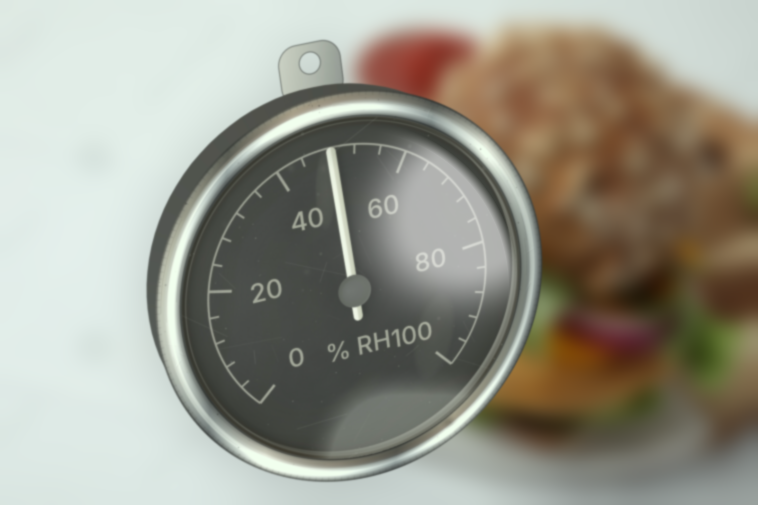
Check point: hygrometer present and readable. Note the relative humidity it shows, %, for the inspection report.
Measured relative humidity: 48 %
